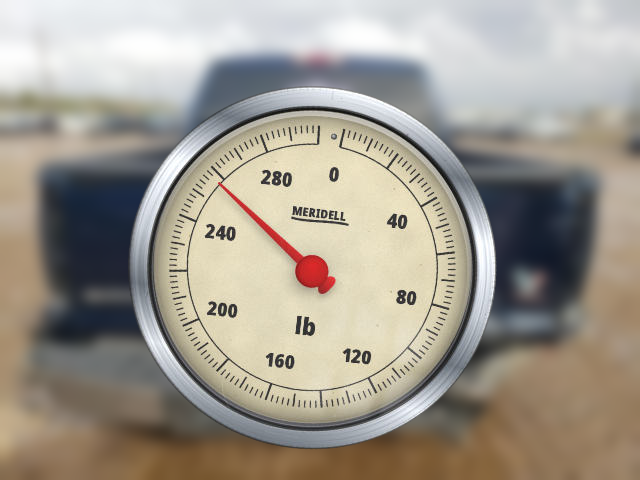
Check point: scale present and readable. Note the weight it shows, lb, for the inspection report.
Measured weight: 258 lb
